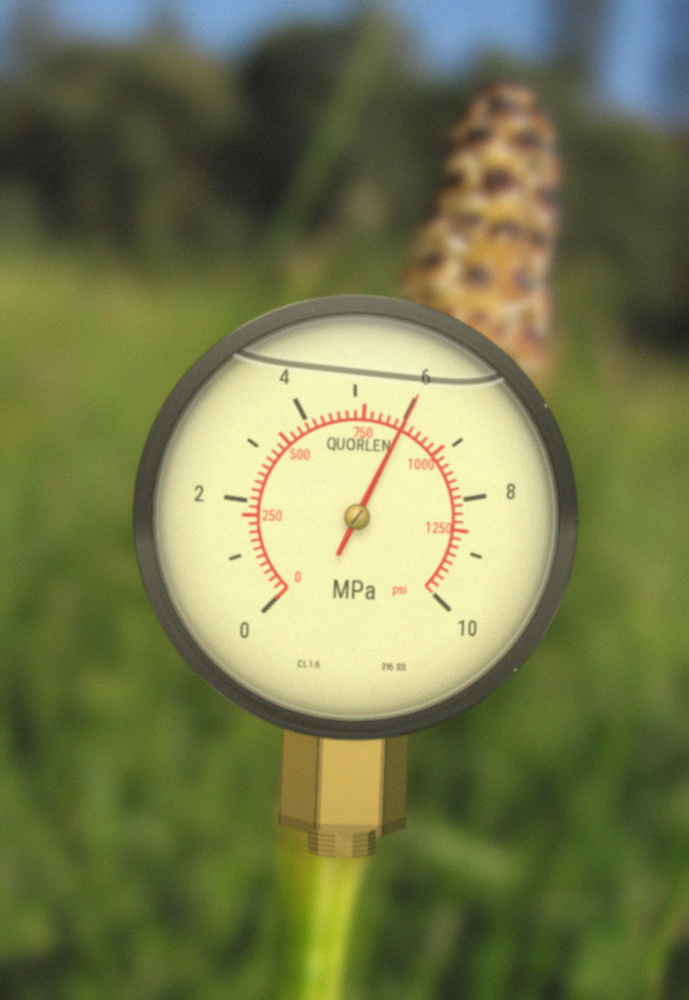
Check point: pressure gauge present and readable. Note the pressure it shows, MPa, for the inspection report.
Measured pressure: 6 MPa
